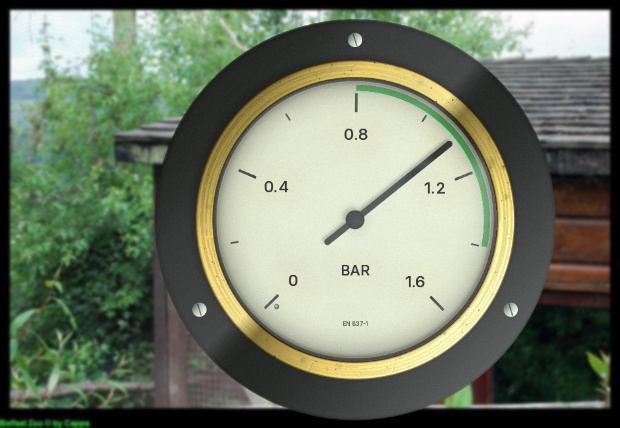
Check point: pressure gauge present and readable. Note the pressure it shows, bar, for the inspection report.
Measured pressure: 1.1 bar
